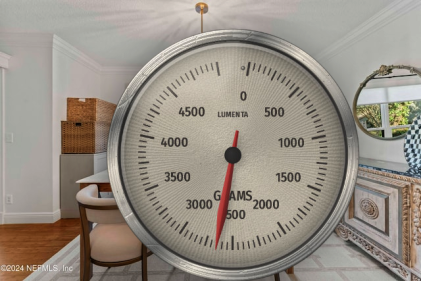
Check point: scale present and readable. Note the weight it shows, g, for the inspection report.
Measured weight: 2650 g
